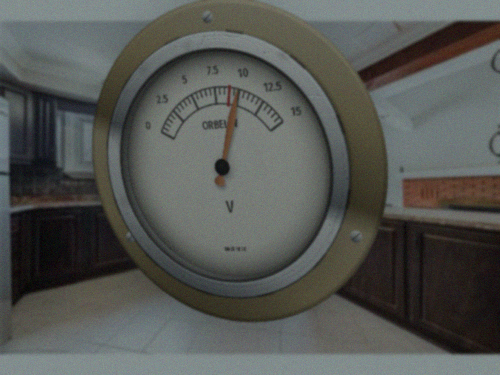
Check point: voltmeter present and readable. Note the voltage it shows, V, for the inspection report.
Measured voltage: 10 V
